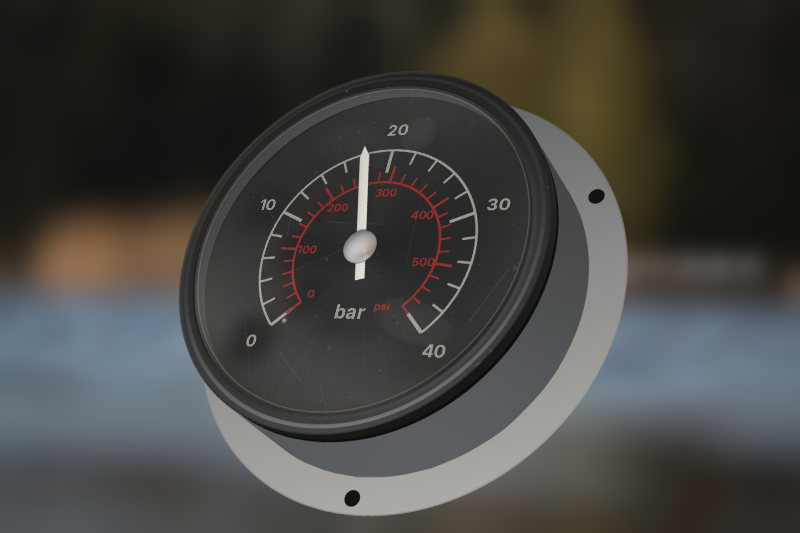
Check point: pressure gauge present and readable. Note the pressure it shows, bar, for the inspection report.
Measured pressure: 18 bar
